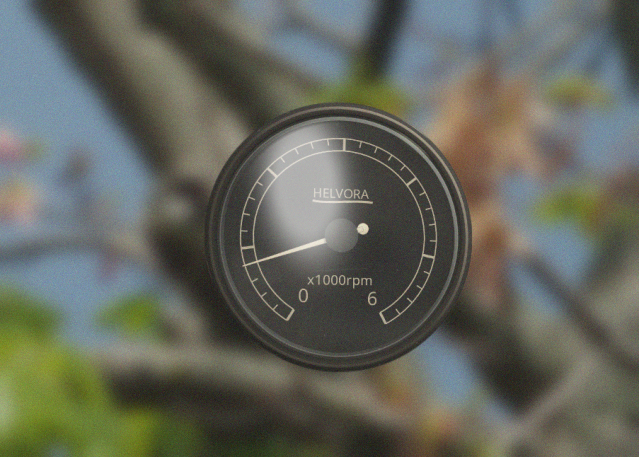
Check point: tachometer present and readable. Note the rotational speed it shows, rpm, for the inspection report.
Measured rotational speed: 800 rpm
